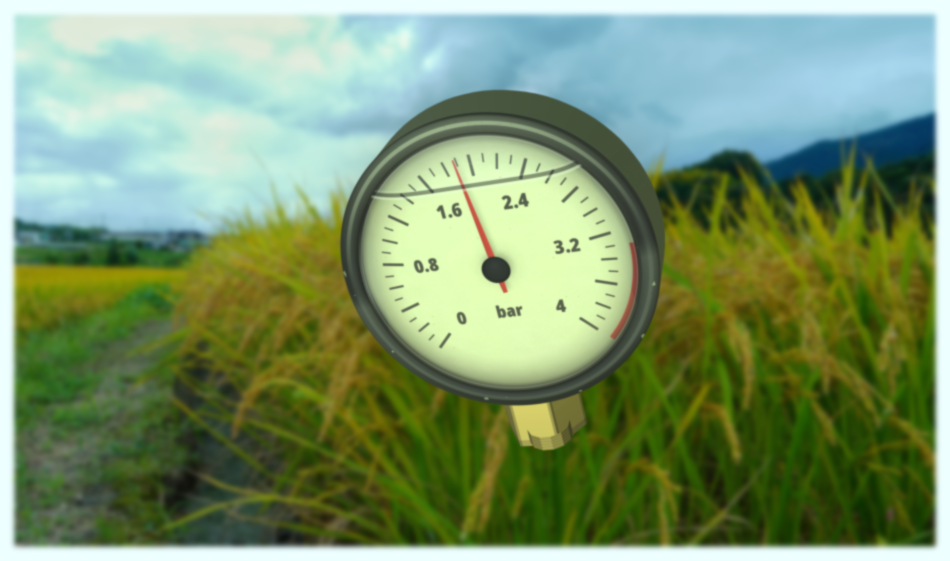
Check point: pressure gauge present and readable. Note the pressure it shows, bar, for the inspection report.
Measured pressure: 1.9 bar
